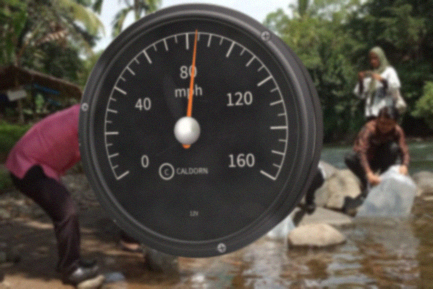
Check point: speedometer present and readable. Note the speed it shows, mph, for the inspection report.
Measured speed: 85 mph
